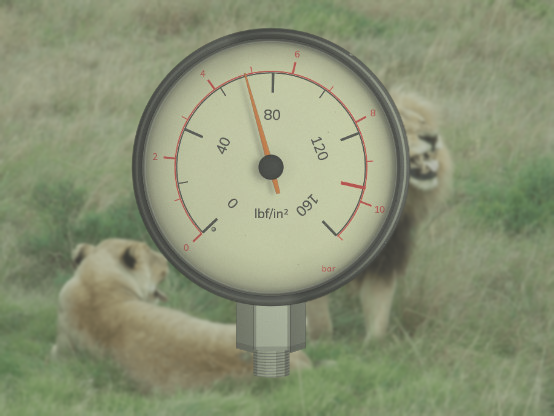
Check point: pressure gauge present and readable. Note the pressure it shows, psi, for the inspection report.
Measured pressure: 70 psi
